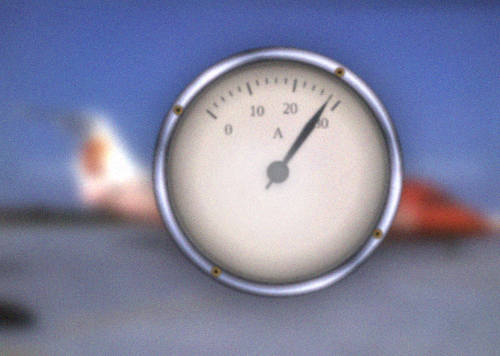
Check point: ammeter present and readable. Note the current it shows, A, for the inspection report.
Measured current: 28 A
